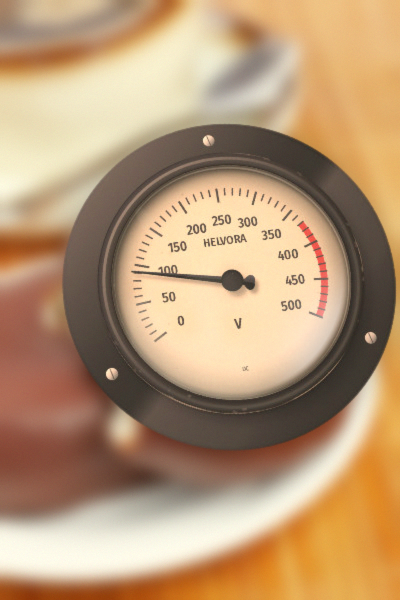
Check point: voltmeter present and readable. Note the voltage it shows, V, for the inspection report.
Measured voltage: 90 V
